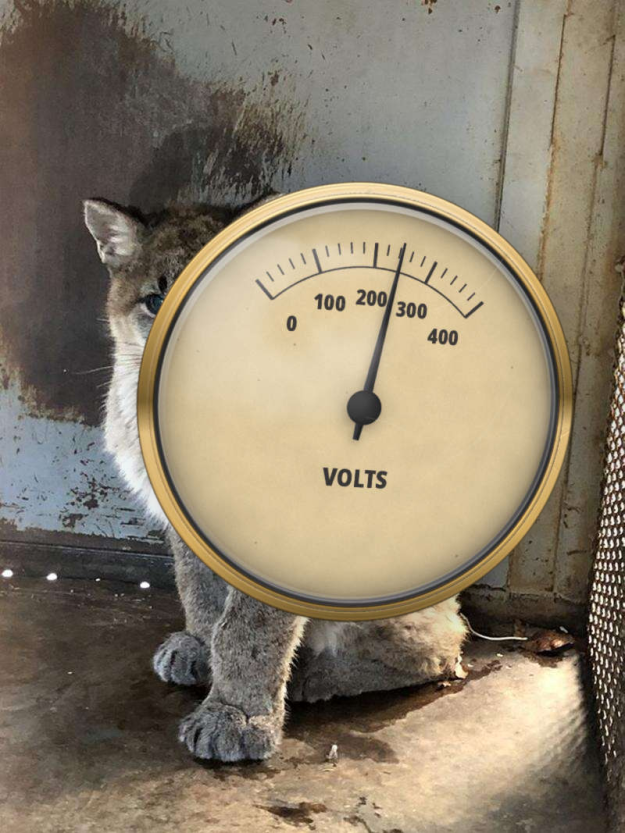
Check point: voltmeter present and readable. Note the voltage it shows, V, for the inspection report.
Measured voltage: 240 V
